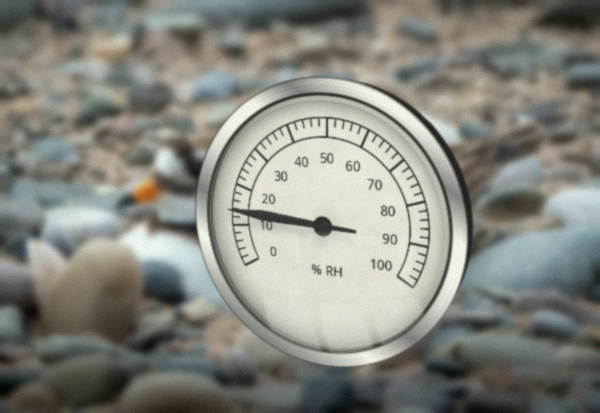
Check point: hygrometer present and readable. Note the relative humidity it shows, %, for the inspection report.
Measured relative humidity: 14 %
